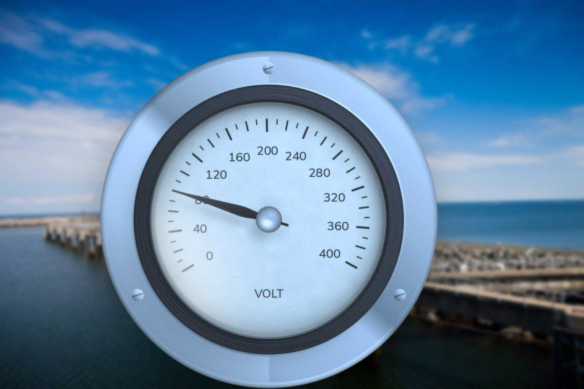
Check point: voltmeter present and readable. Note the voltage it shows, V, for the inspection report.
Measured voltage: 80 V
